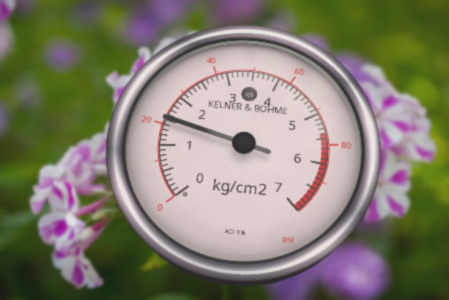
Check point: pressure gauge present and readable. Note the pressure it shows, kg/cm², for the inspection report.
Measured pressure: 1.5 kg/cm²
